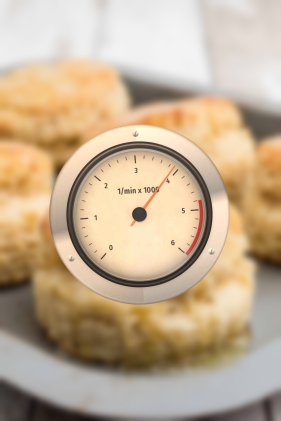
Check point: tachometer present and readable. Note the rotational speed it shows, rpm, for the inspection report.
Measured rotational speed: 3900 rpm
